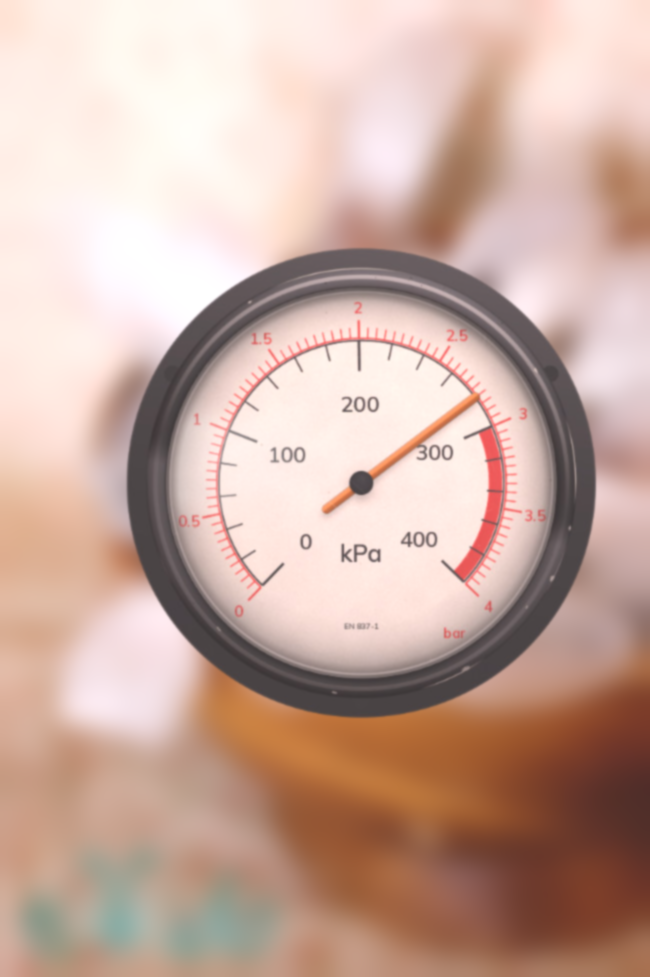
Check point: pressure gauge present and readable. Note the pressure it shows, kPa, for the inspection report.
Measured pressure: 280 kPa
